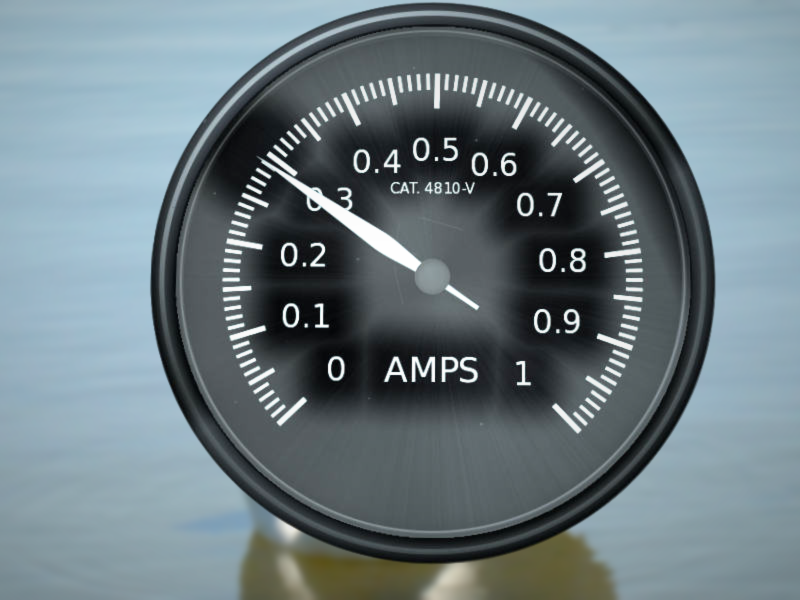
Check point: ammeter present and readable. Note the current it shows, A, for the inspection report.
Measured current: 0.29 A
